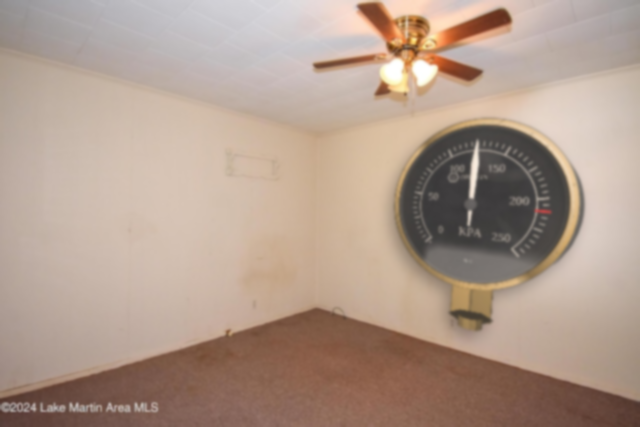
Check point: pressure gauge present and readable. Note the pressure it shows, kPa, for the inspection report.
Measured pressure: 125 kPa
